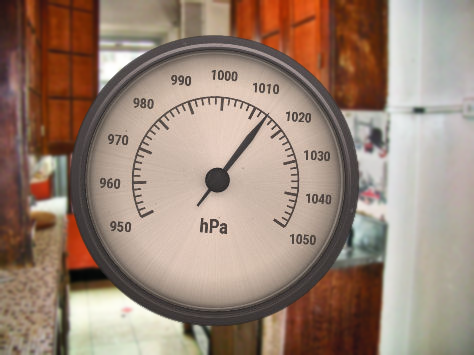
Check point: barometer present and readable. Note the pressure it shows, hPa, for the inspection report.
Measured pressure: 1014 hPa
